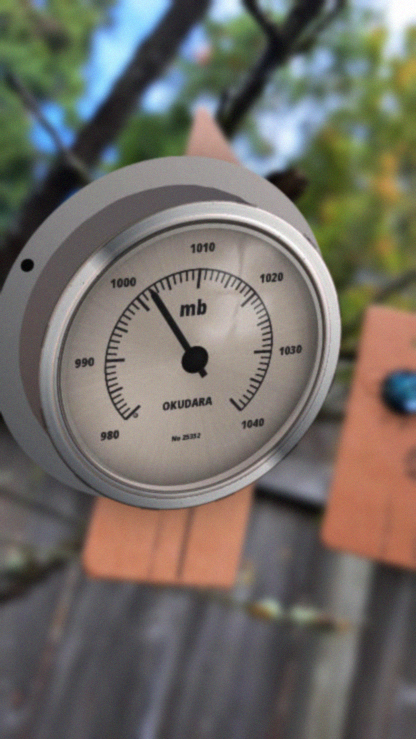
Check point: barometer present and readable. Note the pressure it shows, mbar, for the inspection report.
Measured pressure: 1002 mbar
